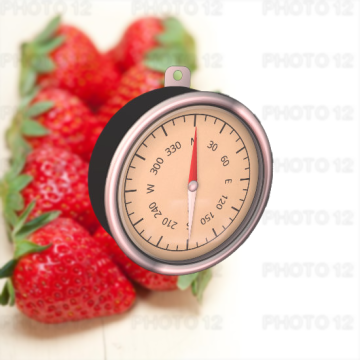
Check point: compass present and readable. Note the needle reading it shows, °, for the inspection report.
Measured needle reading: 0 °
